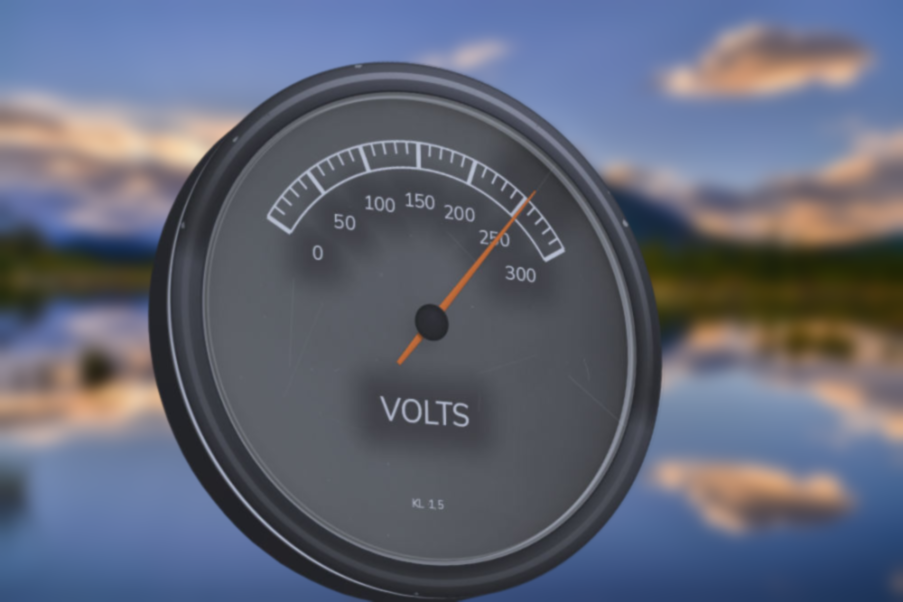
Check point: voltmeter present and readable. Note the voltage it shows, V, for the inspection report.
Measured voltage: 250 V
